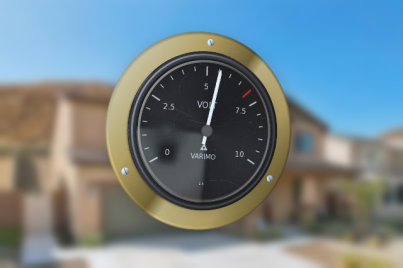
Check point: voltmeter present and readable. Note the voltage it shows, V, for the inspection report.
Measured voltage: 5.5 V
